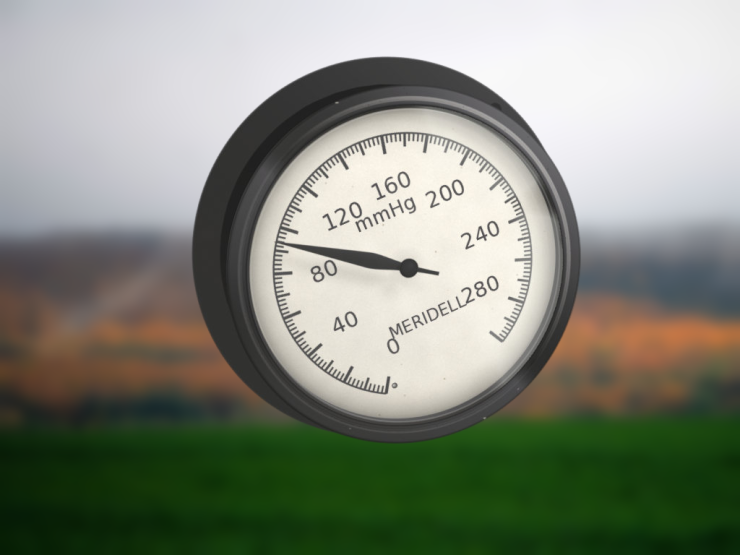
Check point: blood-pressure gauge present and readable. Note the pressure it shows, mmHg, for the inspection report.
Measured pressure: 94 mmHg
